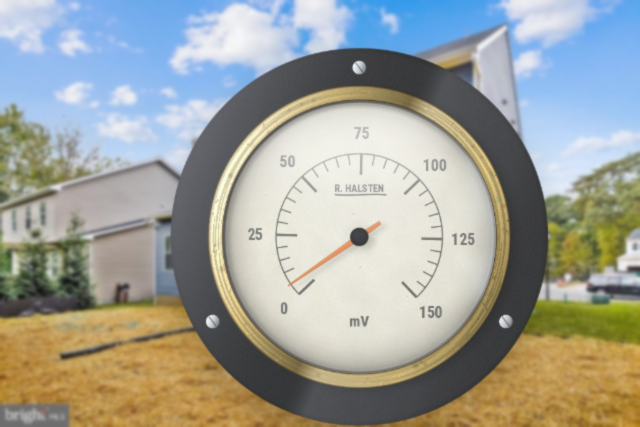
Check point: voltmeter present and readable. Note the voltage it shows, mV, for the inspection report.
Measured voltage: 5 mV
